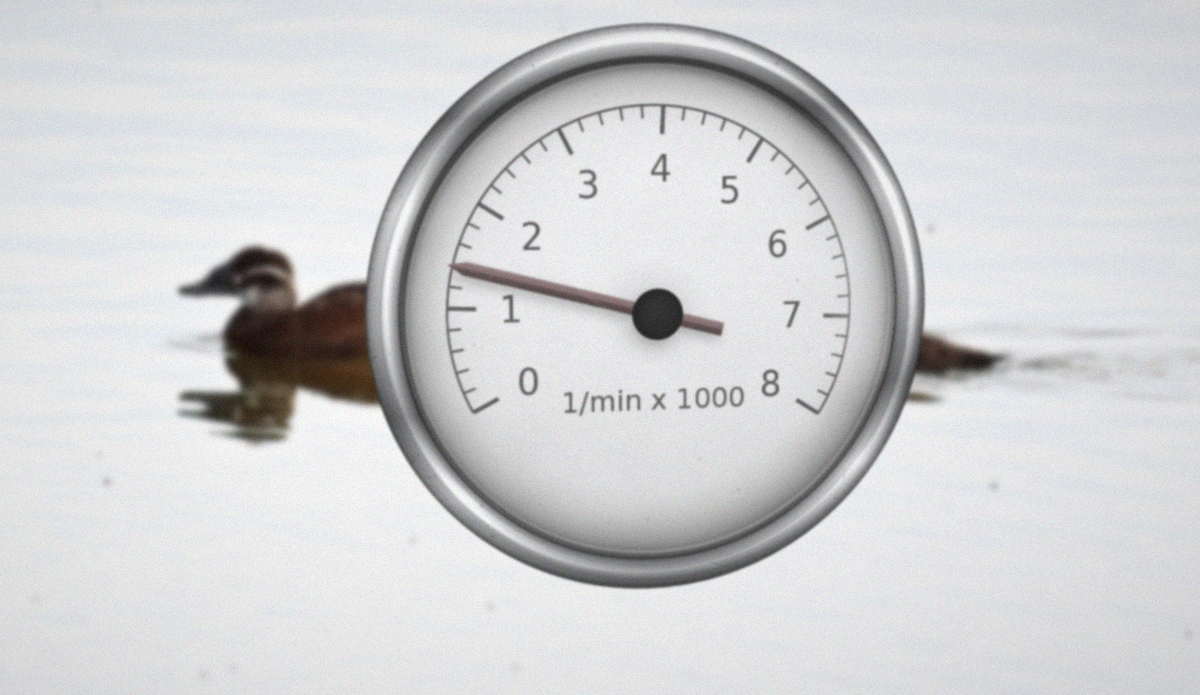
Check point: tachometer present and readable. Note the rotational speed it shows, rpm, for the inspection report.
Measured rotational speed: 1400 rpm
